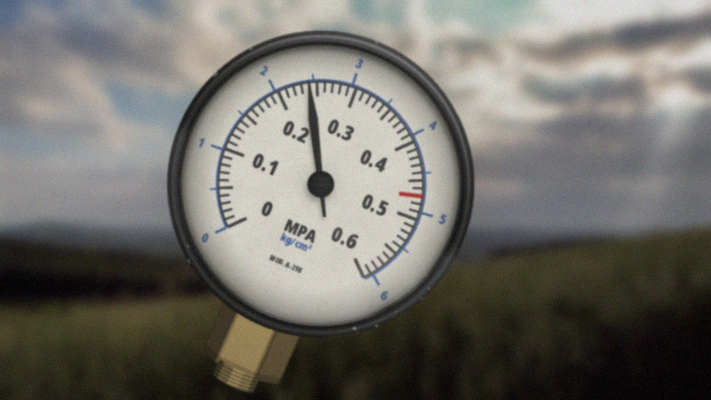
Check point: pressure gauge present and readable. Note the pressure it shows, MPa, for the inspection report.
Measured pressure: 0.24 MPa
